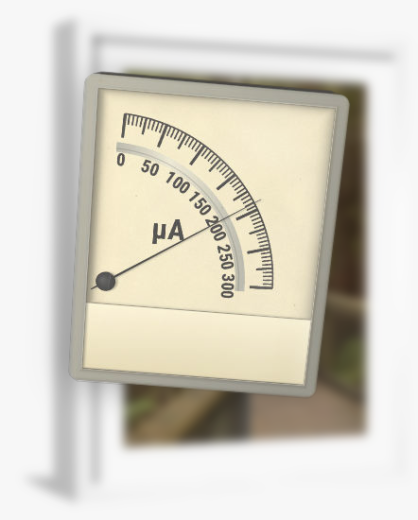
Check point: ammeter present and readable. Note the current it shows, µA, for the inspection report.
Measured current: 190 µA
